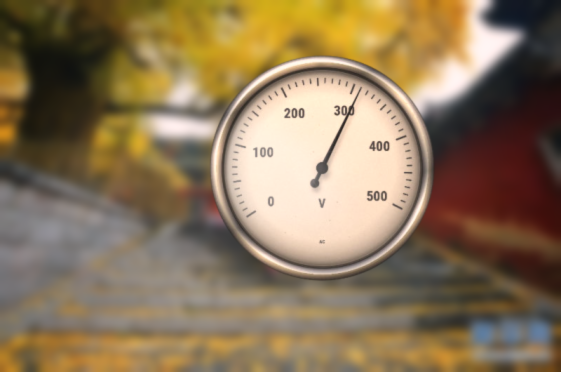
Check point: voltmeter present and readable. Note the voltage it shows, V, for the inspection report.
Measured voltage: 310 V
